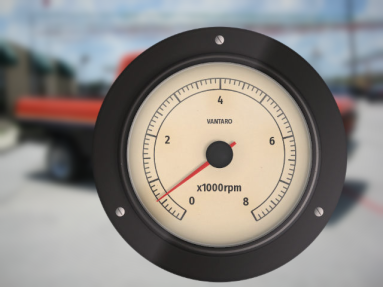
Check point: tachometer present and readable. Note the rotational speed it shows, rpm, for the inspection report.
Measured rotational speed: 600 rpm
